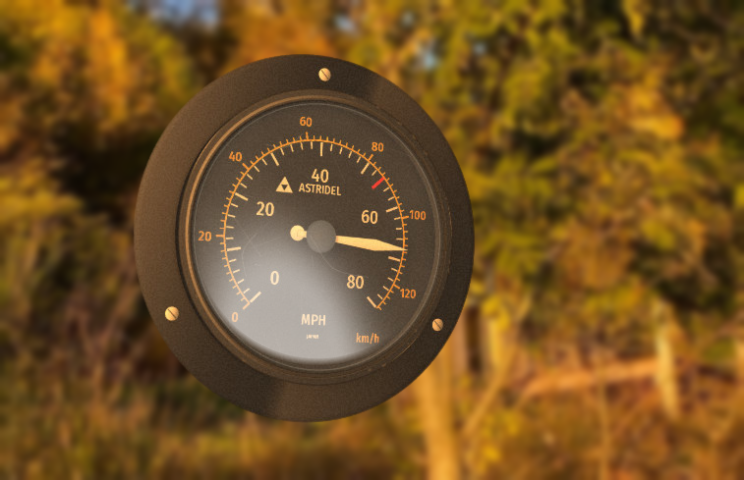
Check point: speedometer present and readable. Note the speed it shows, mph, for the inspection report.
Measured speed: 68 mph
